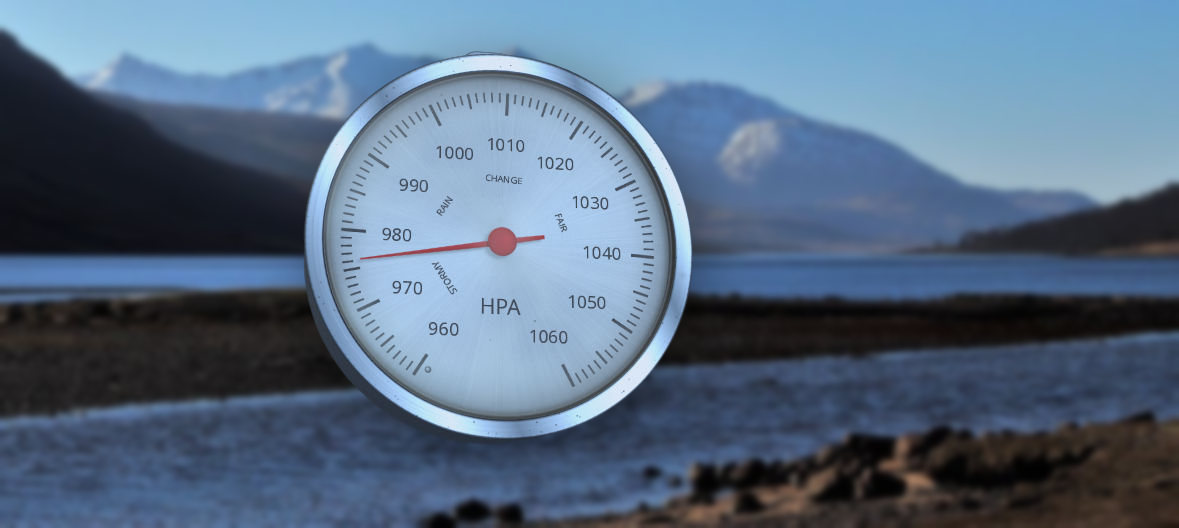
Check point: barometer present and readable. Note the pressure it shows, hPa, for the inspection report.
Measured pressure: 976 hPa
